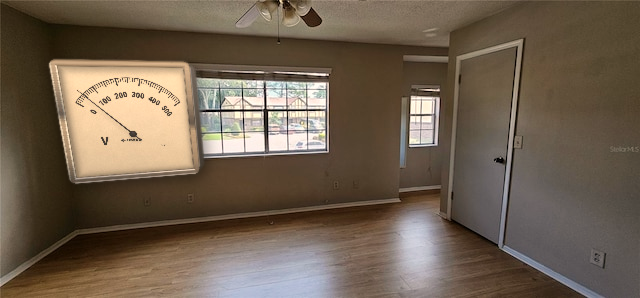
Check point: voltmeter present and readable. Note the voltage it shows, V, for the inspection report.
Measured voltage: 50 V
